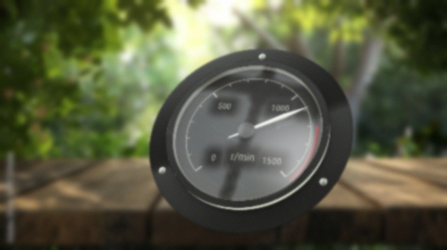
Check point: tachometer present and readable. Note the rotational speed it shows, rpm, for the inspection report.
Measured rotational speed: 1100 rpm
